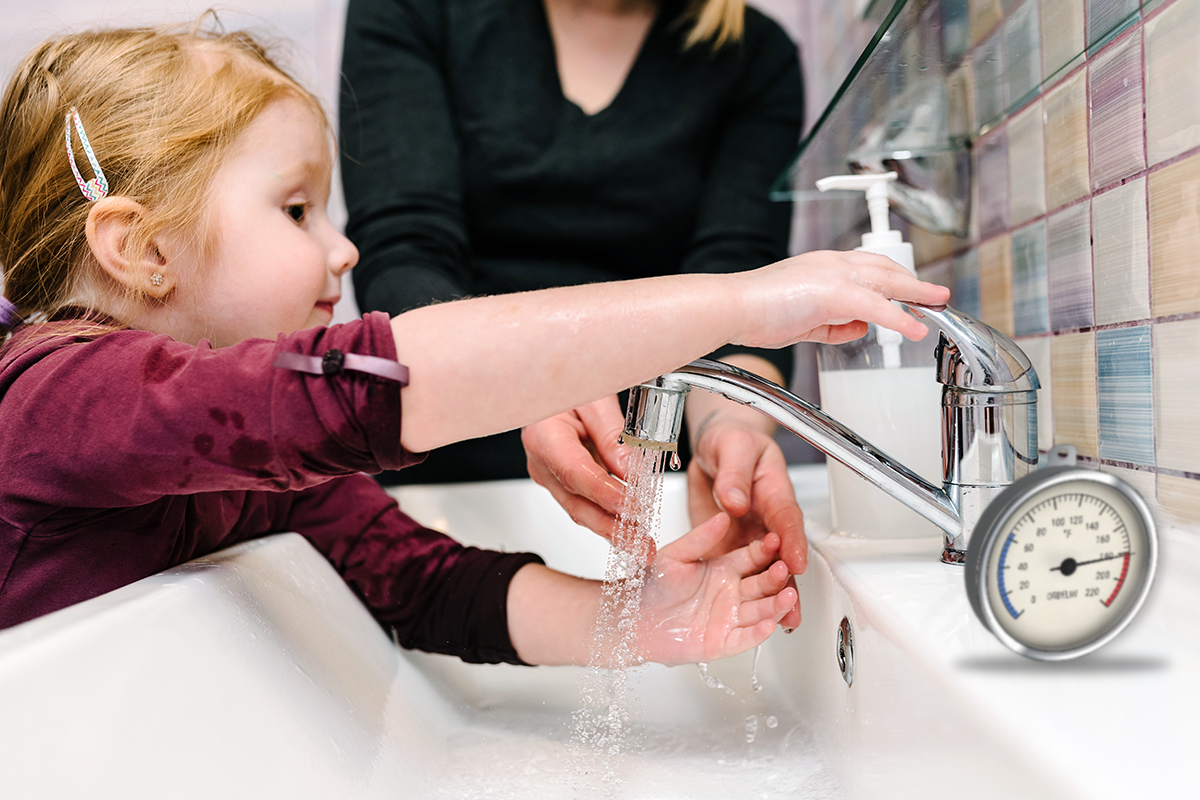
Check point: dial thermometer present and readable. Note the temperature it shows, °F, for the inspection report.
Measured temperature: 180 °F
